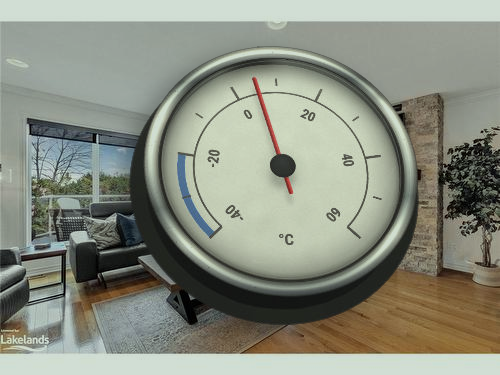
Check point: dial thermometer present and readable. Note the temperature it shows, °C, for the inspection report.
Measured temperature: 5 °C
